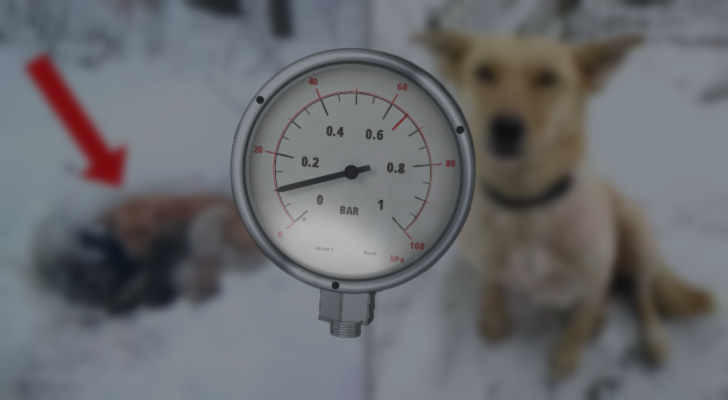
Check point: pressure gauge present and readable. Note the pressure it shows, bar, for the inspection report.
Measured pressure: 0.1 bar
